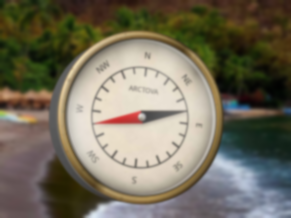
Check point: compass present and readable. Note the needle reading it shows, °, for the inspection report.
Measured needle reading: 255 °
